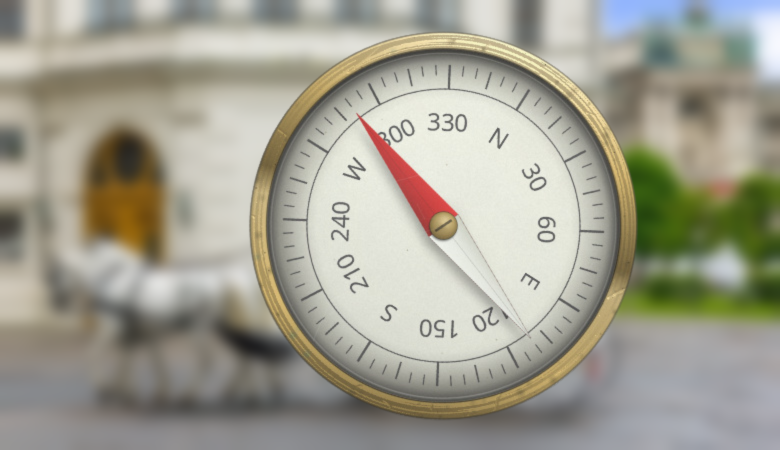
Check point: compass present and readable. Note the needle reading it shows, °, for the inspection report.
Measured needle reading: 290 °
